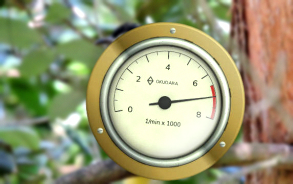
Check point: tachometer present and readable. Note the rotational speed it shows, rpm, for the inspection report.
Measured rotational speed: 7000 rpm
